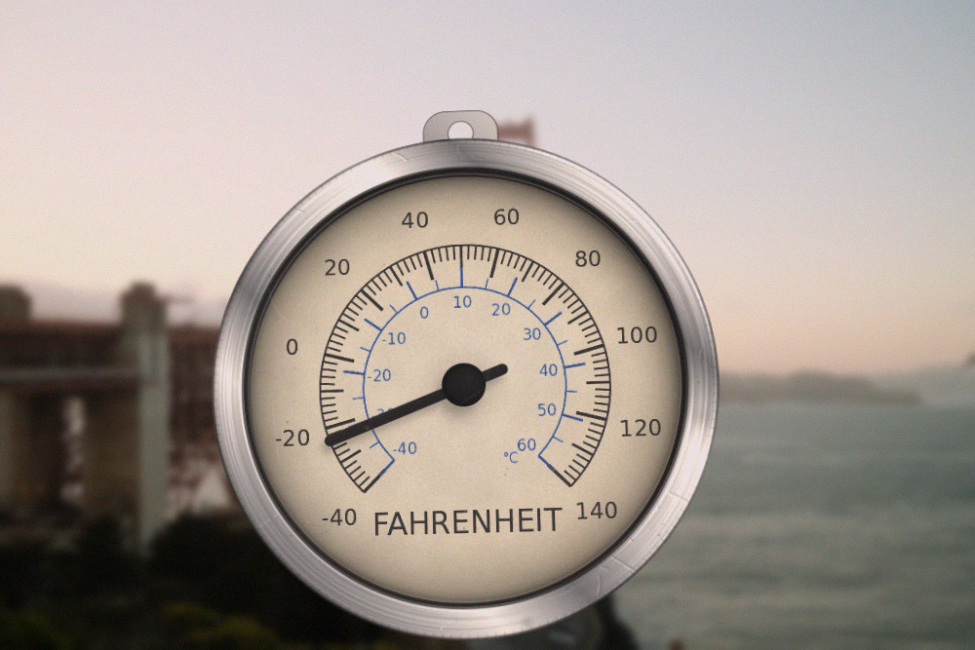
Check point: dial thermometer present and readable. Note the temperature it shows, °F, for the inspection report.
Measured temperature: -24 °F
